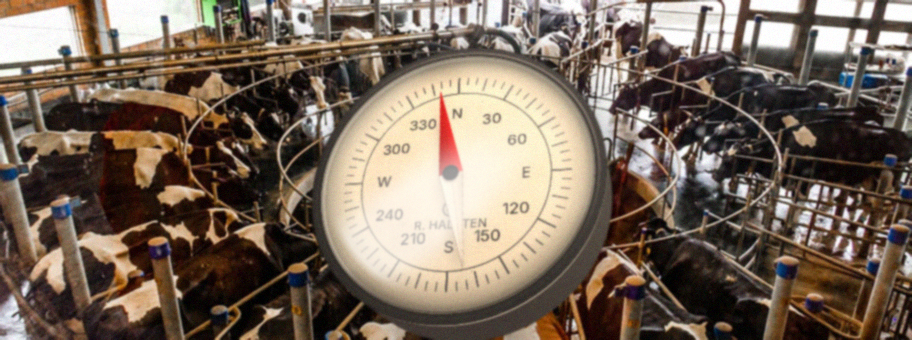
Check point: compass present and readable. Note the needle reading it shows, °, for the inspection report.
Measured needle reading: 350 °
